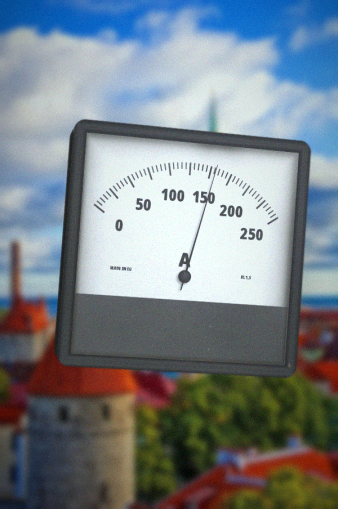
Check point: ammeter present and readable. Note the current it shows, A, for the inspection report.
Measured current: 155 A
